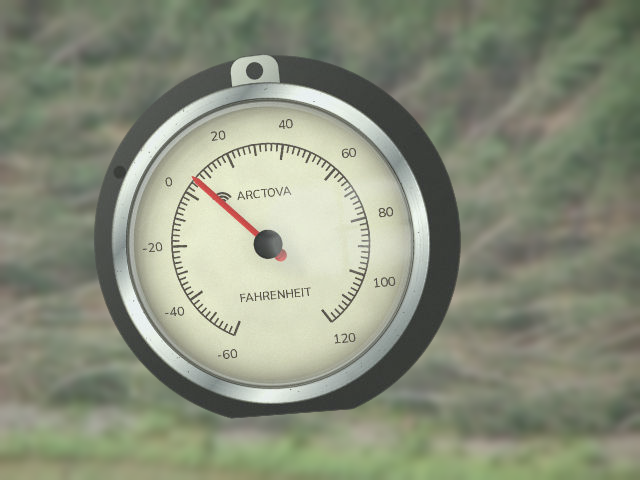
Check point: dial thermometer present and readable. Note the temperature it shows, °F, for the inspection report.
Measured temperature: 6 °F
